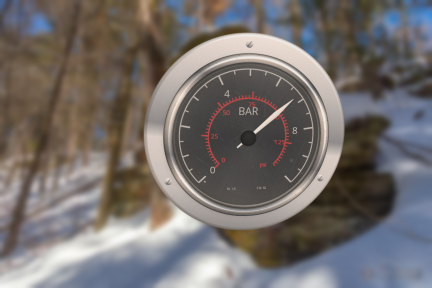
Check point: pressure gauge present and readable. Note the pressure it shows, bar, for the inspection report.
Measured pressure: 6.75 bar
